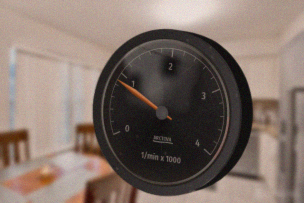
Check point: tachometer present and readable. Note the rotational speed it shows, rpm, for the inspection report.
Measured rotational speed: 900 rpm
